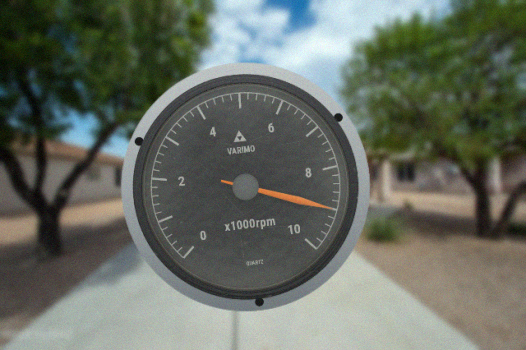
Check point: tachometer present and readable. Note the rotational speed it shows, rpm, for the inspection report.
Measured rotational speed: 9000 rpm
